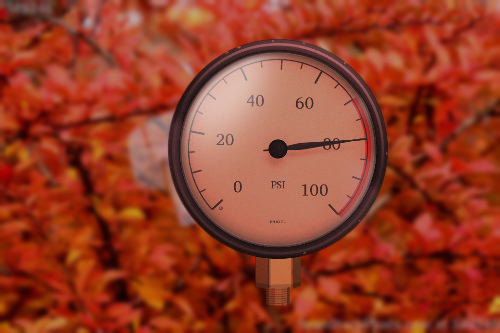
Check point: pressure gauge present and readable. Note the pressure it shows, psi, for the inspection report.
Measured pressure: 80 psi
